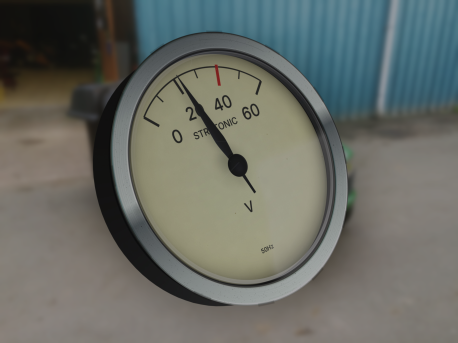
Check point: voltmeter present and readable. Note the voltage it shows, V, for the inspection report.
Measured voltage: 20 V
